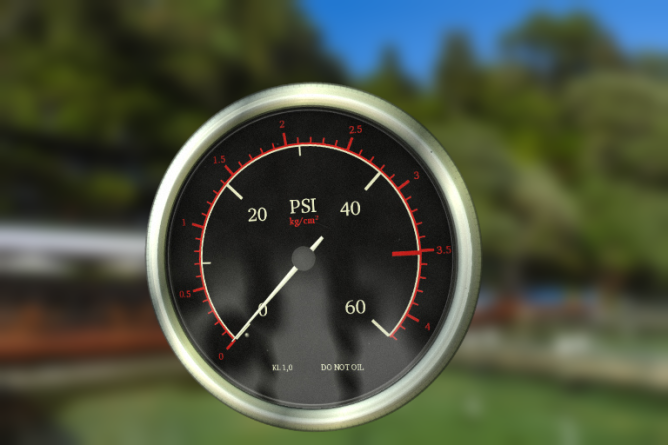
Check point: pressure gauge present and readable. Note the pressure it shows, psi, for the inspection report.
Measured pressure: 0 psi
